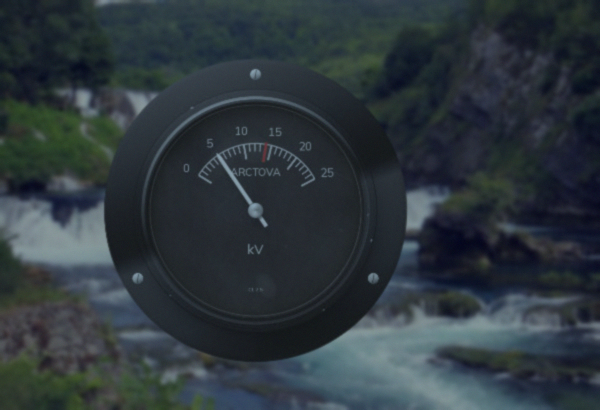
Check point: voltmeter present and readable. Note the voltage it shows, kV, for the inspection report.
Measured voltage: 5 kV
